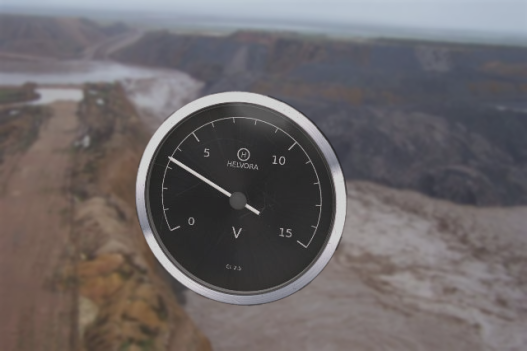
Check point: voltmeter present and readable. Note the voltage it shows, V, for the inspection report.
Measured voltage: 3.5 V
